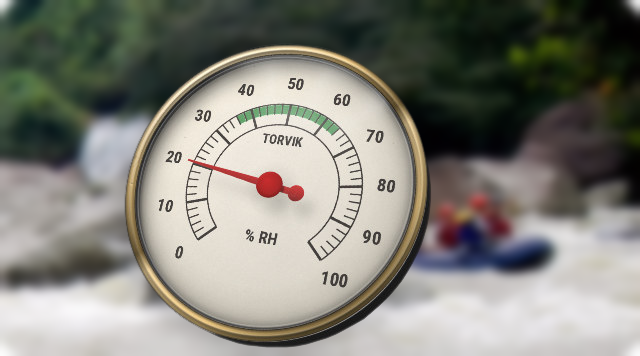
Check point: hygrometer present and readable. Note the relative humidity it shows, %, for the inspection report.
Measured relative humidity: 20 %
